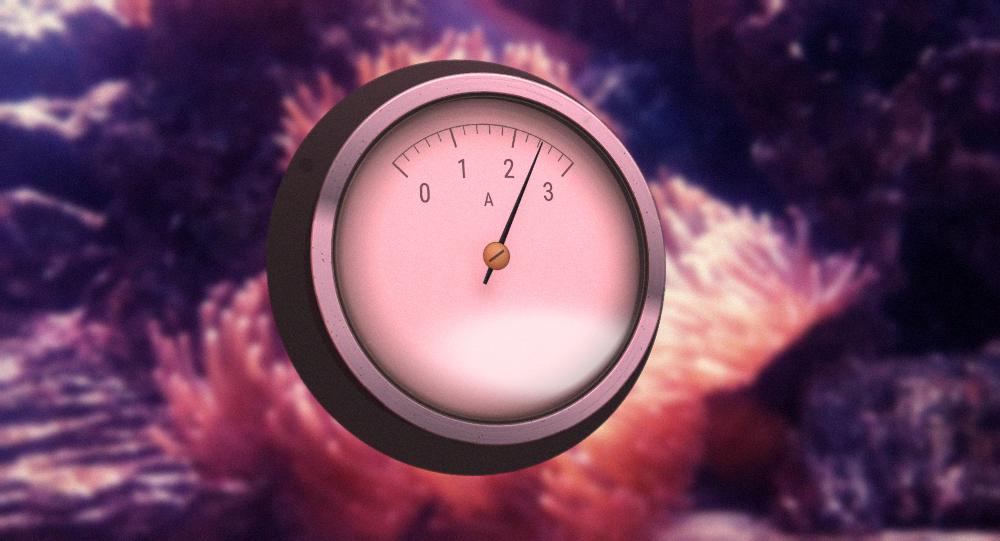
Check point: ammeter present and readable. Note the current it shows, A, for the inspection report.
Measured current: 2.4 A
